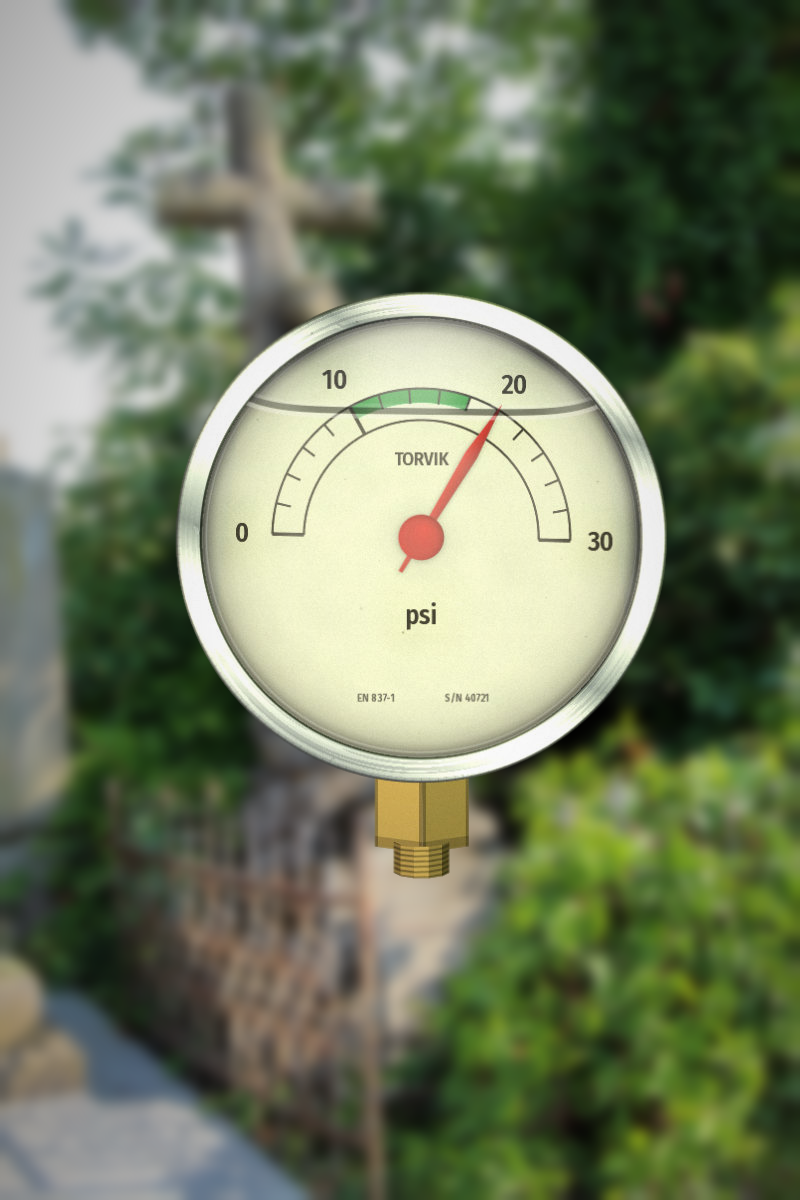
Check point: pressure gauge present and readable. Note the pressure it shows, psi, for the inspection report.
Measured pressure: 20 psi
